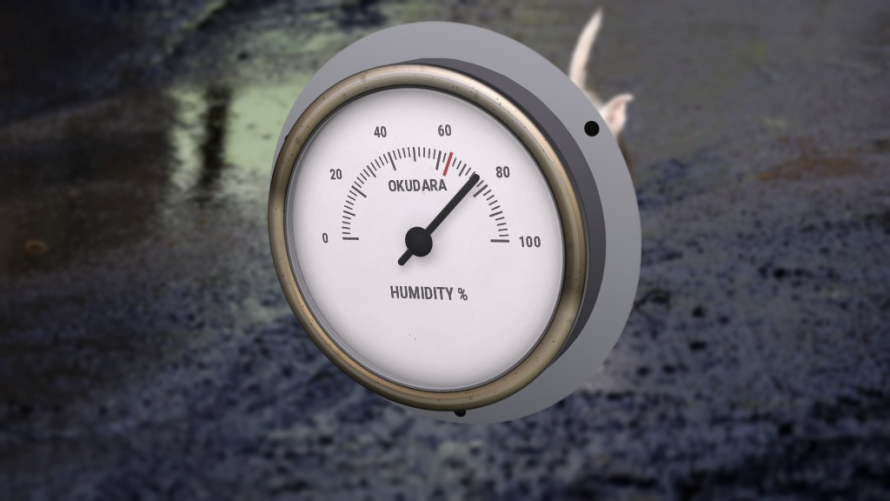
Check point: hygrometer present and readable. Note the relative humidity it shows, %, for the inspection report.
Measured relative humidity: 76 %
